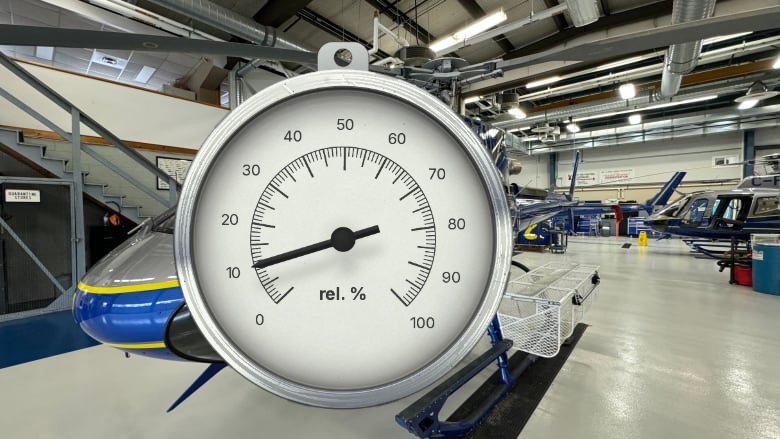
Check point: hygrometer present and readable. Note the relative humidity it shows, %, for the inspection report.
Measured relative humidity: 10 %
